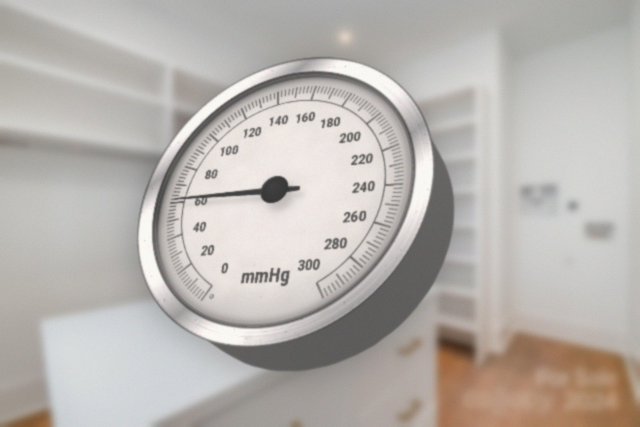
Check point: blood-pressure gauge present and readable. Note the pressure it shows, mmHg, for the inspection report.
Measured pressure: 60 mmHg
